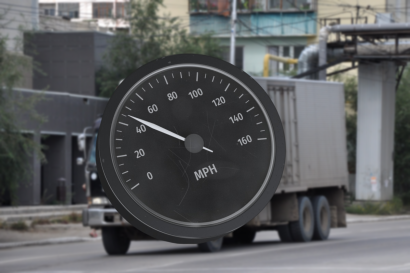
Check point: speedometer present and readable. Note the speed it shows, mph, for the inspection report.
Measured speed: 45 mph
